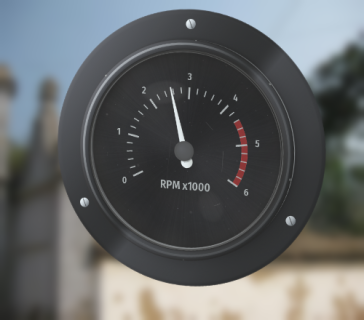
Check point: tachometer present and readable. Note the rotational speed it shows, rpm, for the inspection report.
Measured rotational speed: 2600 rpm
